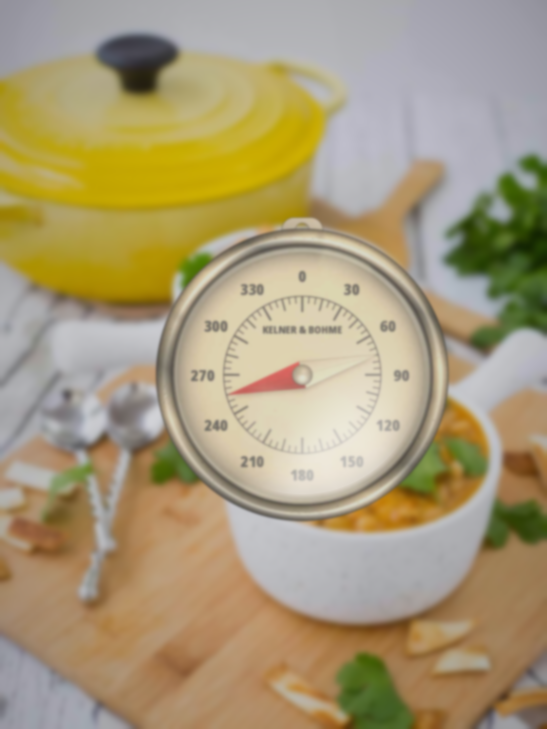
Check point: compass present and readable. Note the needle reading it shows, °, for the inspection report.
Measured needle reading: 255 °
